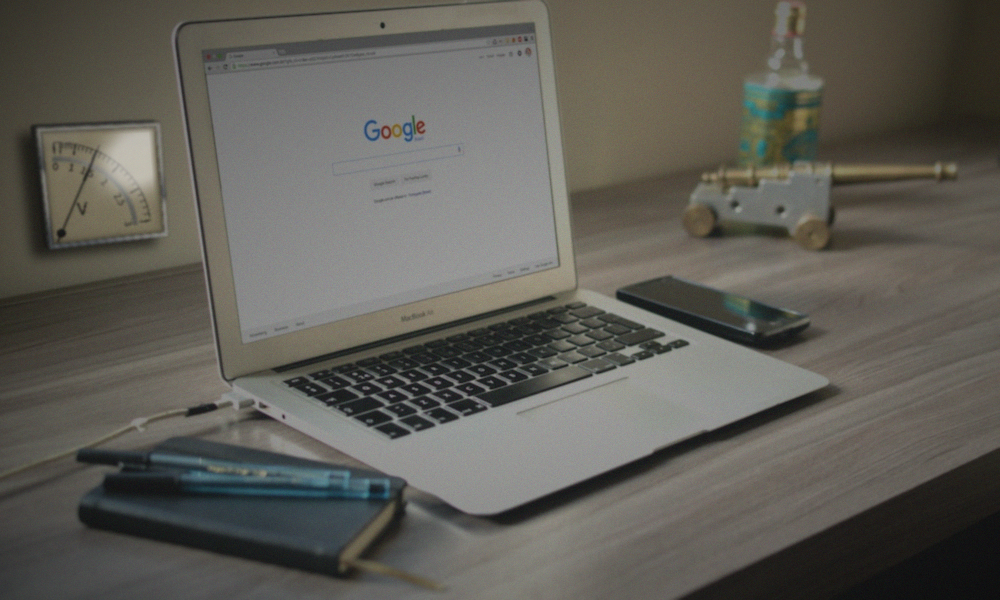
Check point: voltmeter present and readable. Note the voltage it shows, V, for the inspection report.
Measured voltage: 1.5 V
